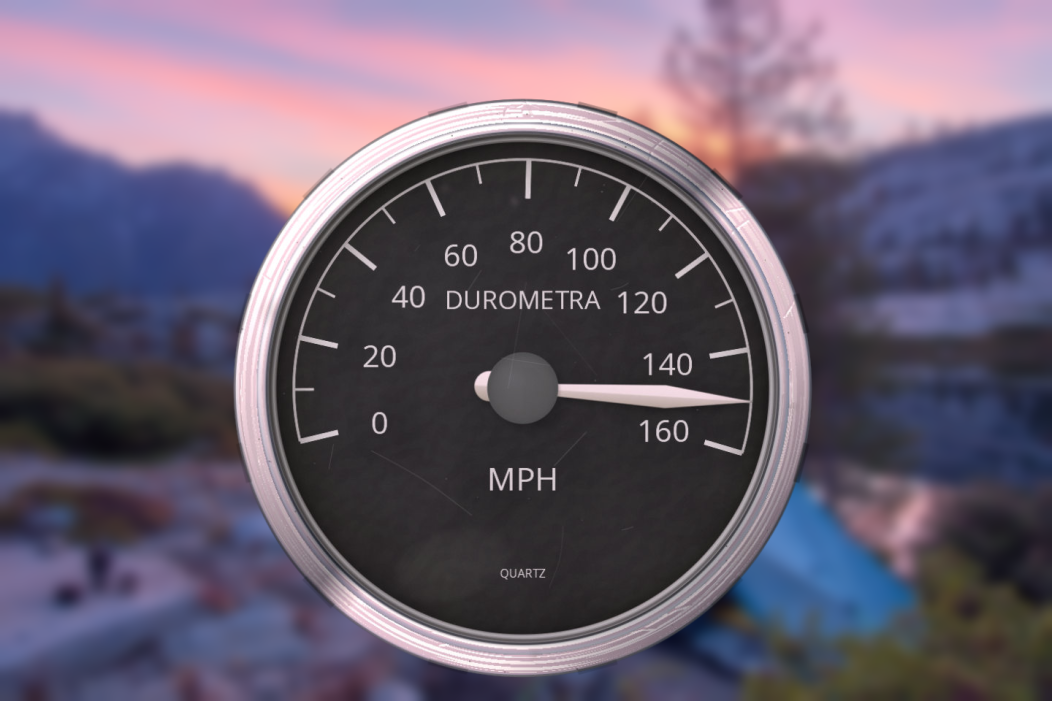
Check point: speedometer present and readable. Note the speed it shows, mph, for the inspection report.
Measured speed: 150 mph
